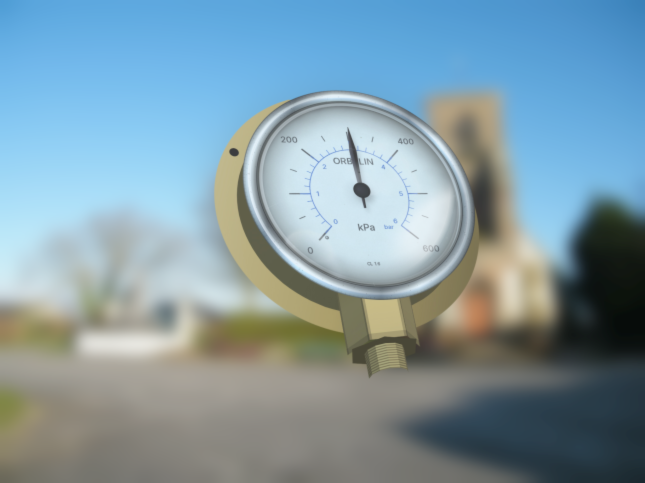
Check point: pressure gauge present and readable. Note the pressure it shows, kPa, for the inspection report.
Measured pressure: 300 kPa
